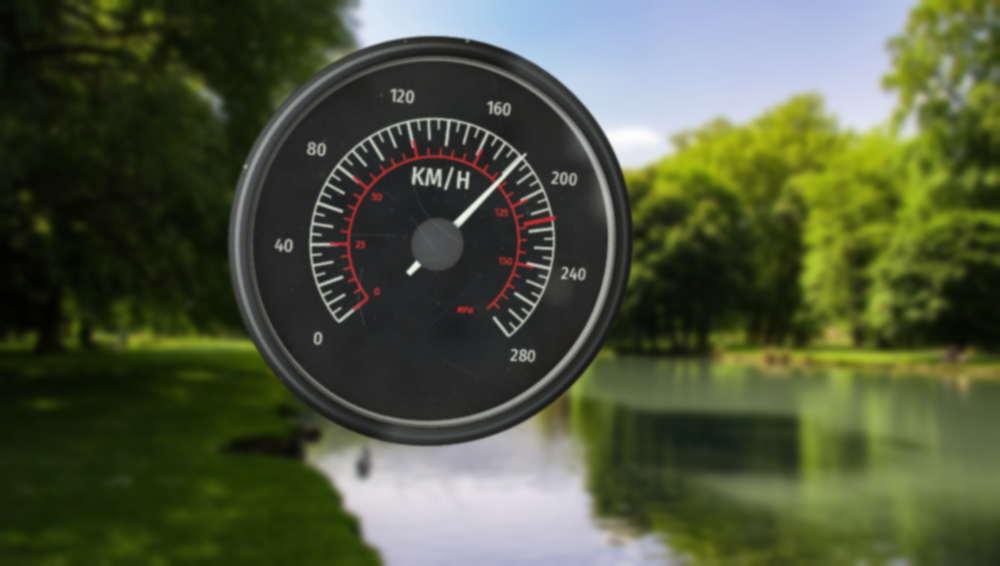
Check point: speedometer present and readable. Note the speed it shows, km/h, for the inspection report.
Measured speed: 180 km/h
